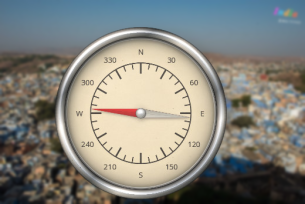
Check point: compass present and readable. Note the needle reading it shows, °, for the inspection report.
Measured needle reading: 275 °
